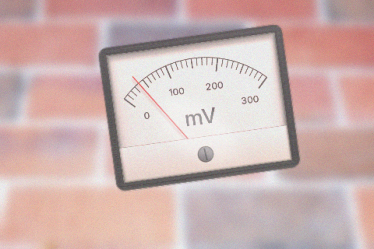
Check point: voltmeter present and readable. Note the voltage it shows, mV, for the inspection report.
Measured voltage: 40 mV
